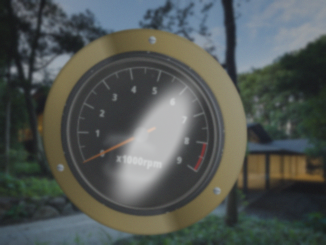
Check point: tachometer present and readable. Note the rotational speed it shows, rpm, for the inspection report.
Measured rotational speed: 0 rpm
